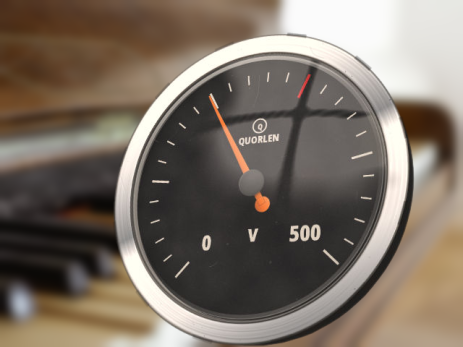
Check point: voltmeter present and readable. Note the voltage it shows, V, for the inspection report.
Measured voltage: 200 V
